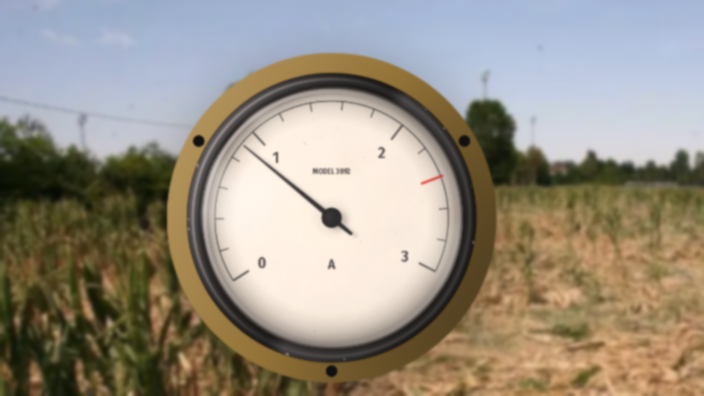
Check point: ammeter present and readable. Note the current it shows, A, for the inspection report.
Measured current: 0.9 A
